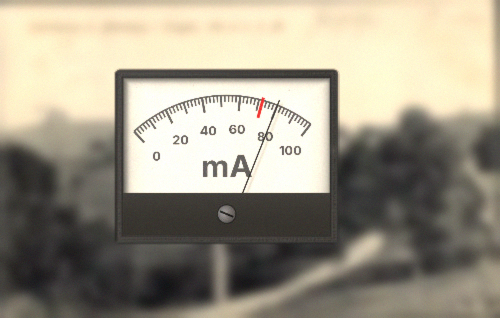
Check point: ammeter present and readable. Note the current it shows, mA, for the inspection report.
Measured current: 80 mA
